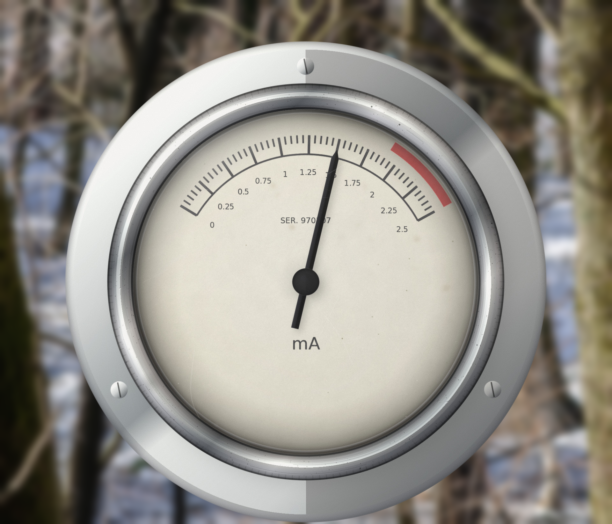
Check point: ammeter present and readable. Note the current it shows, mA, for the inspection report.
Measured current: 1.5 mA
